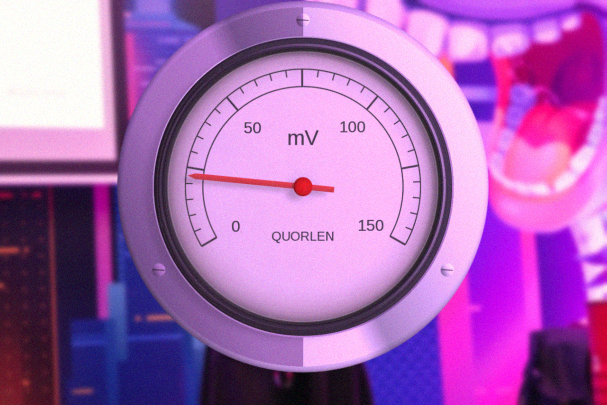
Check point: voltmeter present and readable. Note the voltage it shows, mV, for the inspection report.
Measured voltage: 22.5 mV
